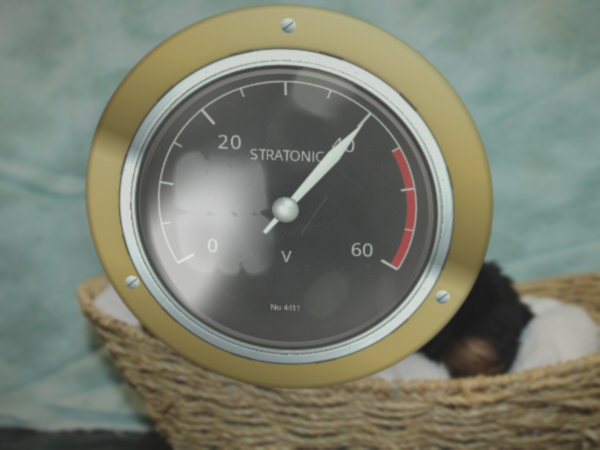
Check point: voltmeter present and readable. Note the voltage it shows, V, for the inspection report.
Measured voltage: 40 V
